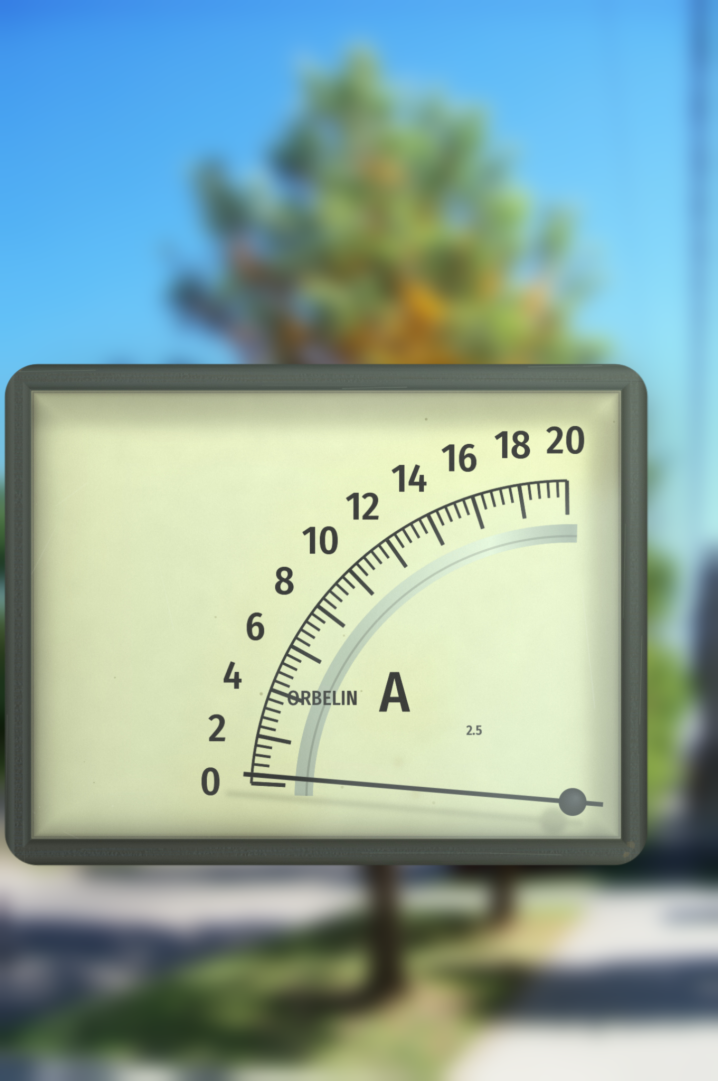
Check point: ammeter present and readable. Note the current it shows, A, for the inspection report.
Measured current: 0.4 A
